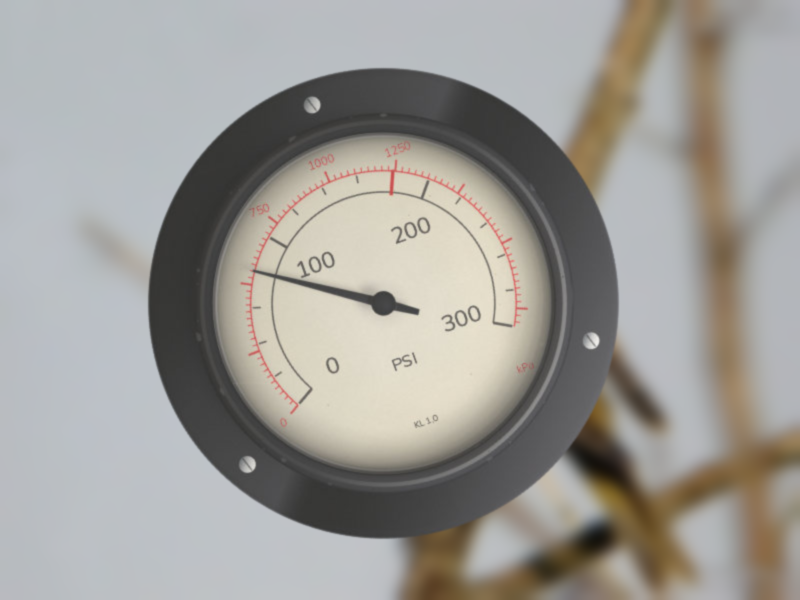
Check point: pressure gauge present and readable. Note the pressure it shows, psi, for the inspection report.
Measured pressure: 80 psi
